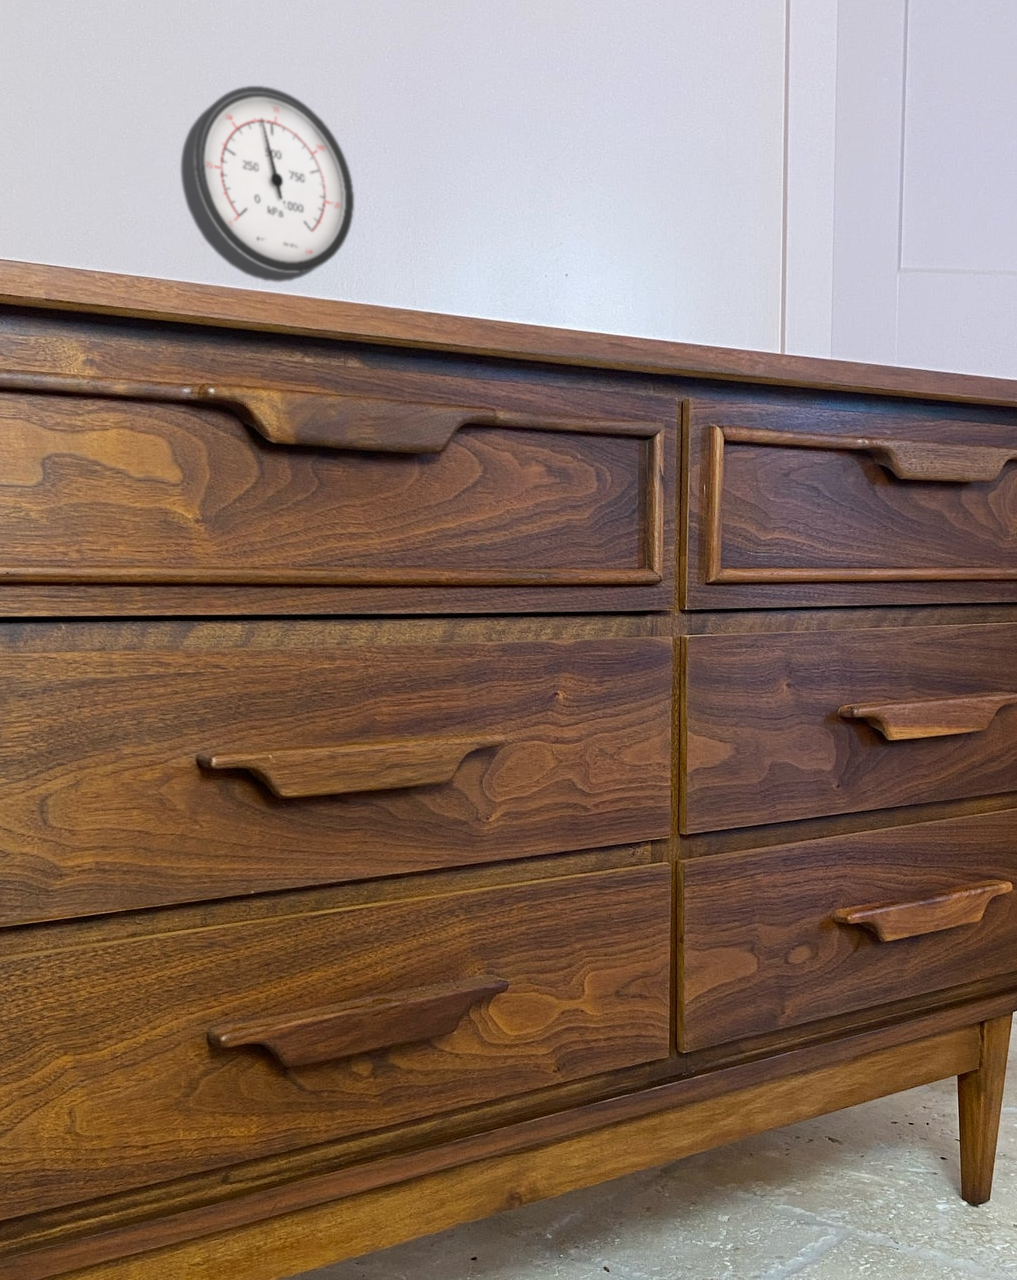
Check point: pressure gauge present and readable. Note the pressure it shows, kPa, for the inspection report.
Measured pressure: 450 kPa
